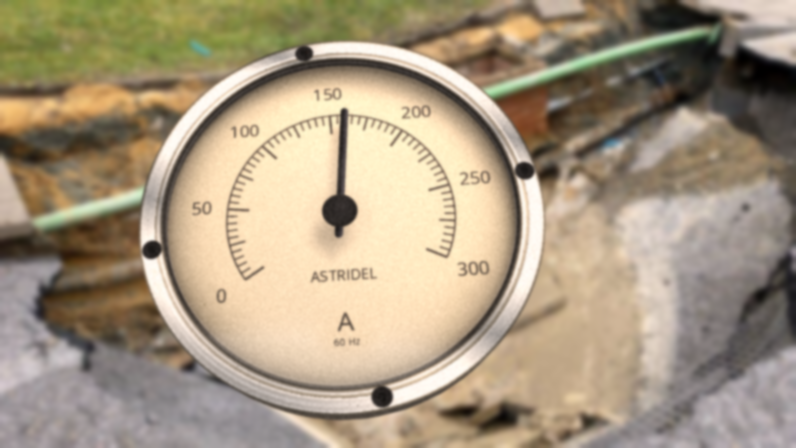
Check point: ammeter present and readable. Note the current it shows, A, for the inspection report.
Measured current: 160 A
